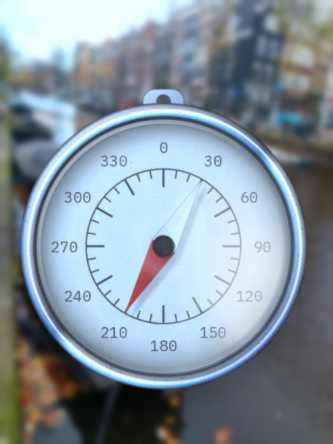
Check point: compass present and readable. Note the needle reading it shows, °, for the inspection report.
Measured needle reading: 210 °
